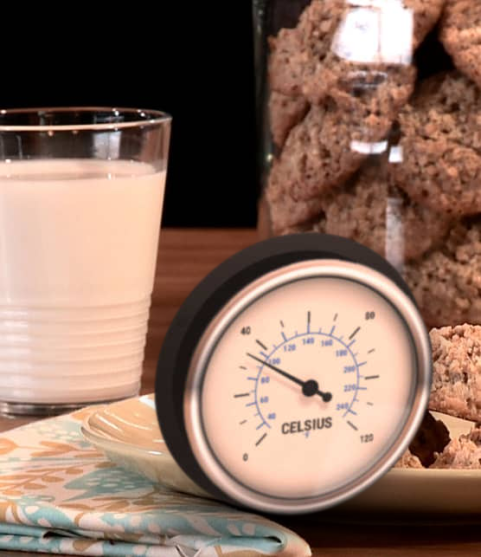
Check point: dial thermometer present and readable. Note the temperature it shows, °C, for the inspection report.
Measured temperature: 35 °C
